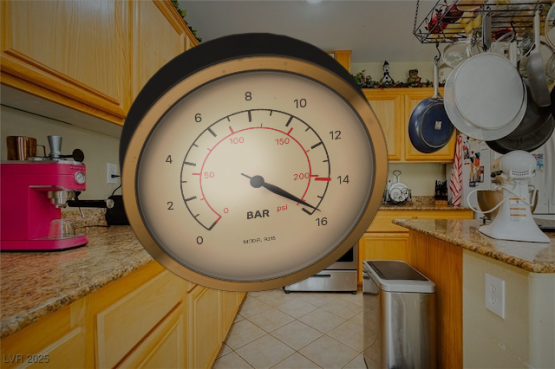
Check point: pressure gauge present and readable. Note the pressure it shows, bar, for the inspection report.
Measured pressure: 15.5 bar
